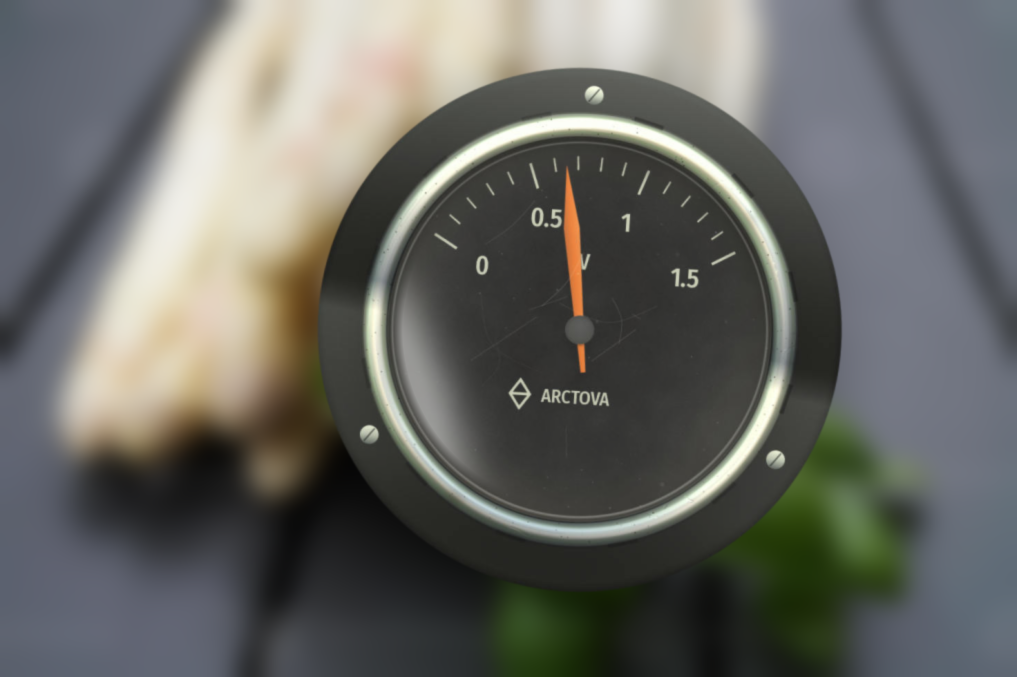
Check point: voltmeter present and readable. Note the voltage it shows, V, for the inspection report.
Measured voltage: 0.65 V
